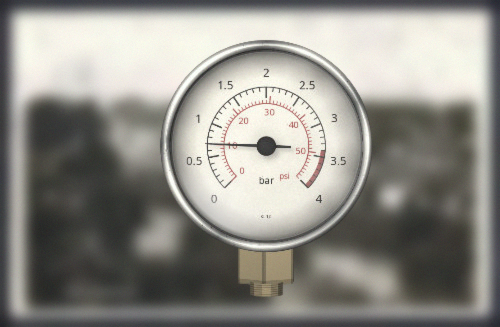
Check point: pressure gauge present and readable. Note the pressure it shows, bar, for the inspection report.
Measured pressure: 0.7 bar
